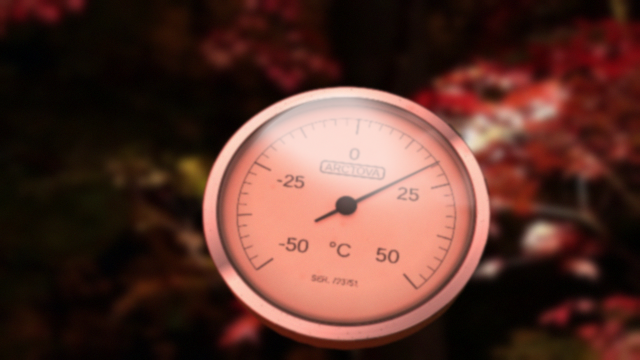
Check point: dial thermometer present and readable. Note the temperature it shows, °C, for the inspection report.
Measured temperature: 20 °C
